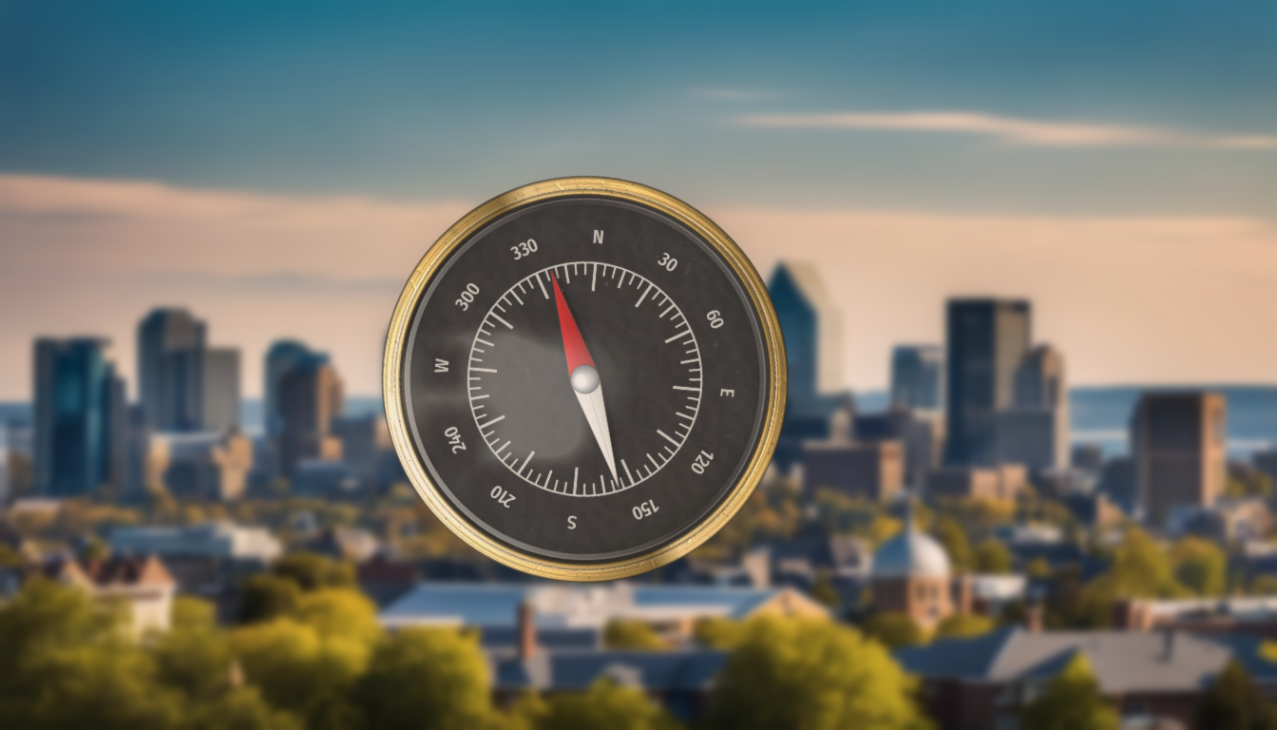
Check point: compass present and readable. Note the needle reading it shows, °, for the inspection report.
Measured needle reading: 337.5 °
